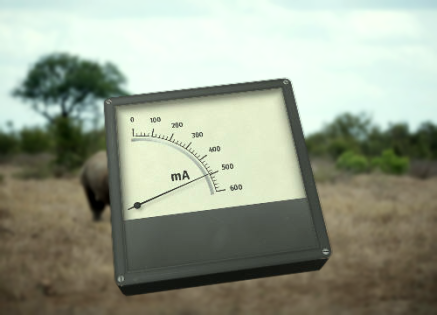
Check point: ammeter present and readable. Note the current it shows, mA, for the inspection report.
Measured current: 500 mA
